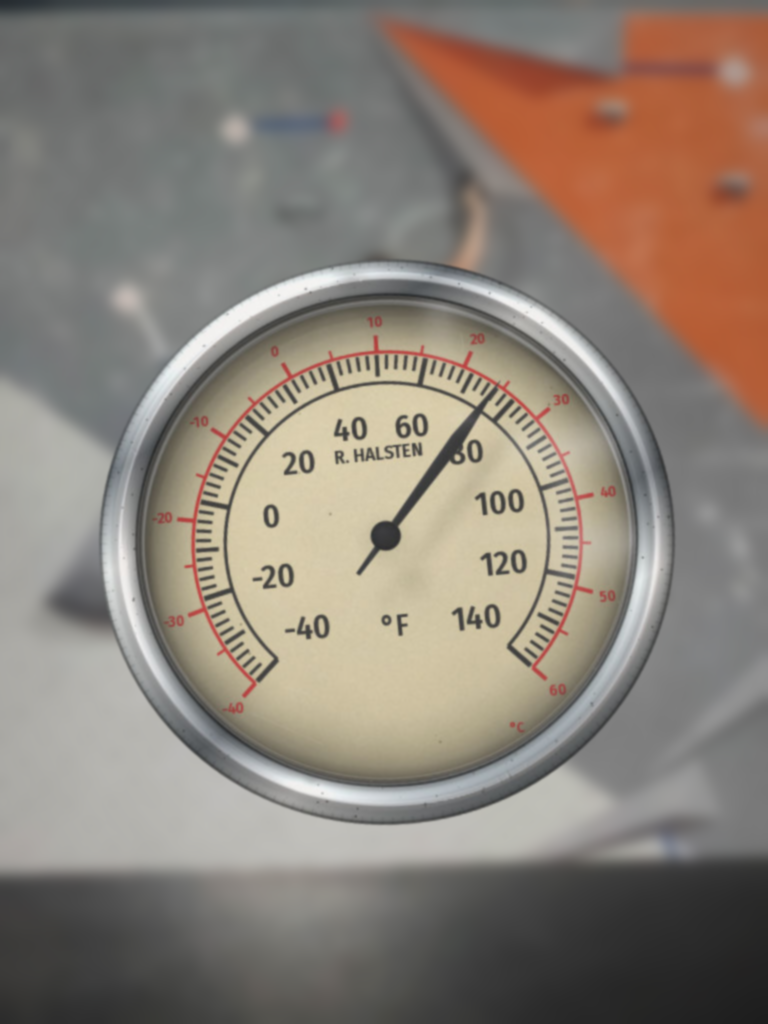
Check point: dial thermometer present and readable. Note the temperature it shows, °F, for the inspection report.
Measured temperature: 76 °F
